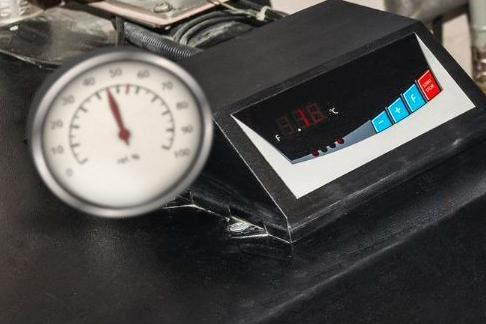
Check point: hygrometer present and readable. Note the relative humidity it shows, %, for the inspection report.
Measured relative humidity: 45 %
